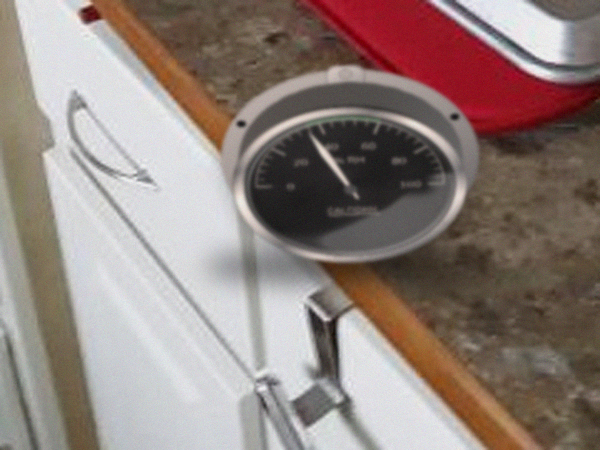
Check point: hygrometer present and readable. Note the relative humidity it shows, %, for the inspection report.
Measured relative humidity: 36 %
